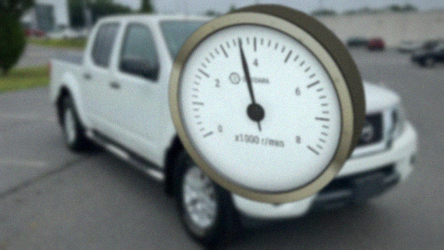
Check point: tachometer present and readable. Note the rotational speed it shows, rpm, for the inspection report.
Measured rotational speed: 3600 rpm
